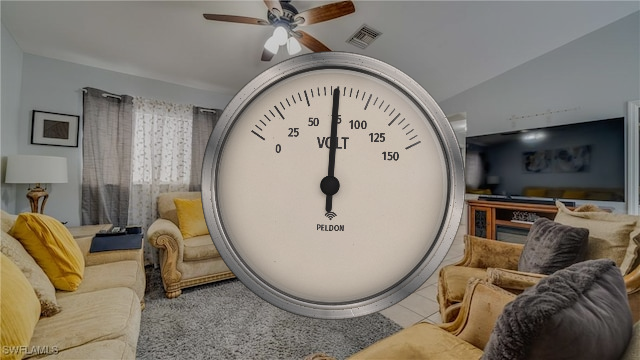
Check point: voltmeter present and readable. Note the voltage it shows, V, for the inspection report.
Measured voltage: 75 V
